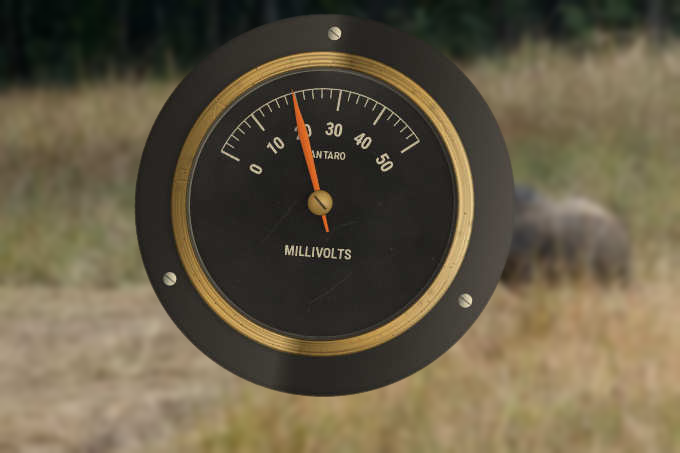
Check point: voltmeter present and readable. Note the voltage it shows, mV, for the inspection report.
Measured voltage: 20 mV
